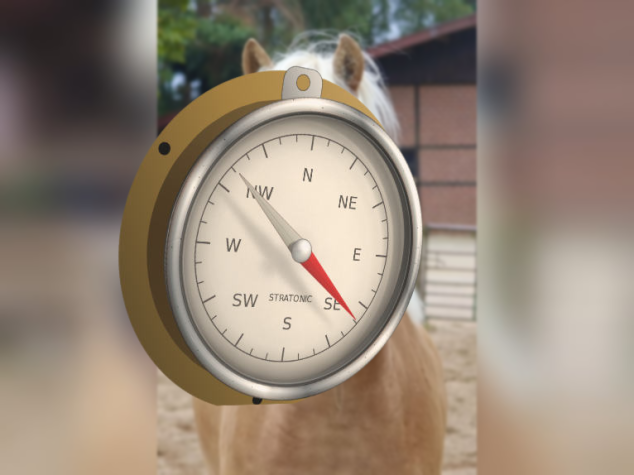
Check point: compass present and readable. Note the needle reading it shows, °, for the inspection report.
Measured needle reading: 130 °
